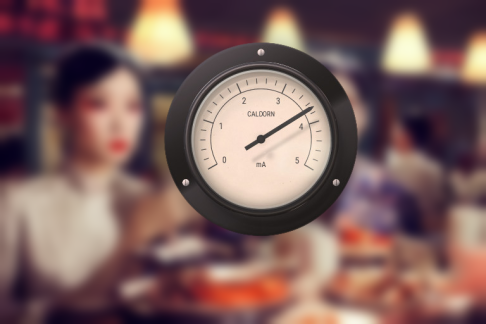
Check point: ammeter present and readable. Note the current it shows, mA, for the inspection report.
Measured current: 3.7 mA
